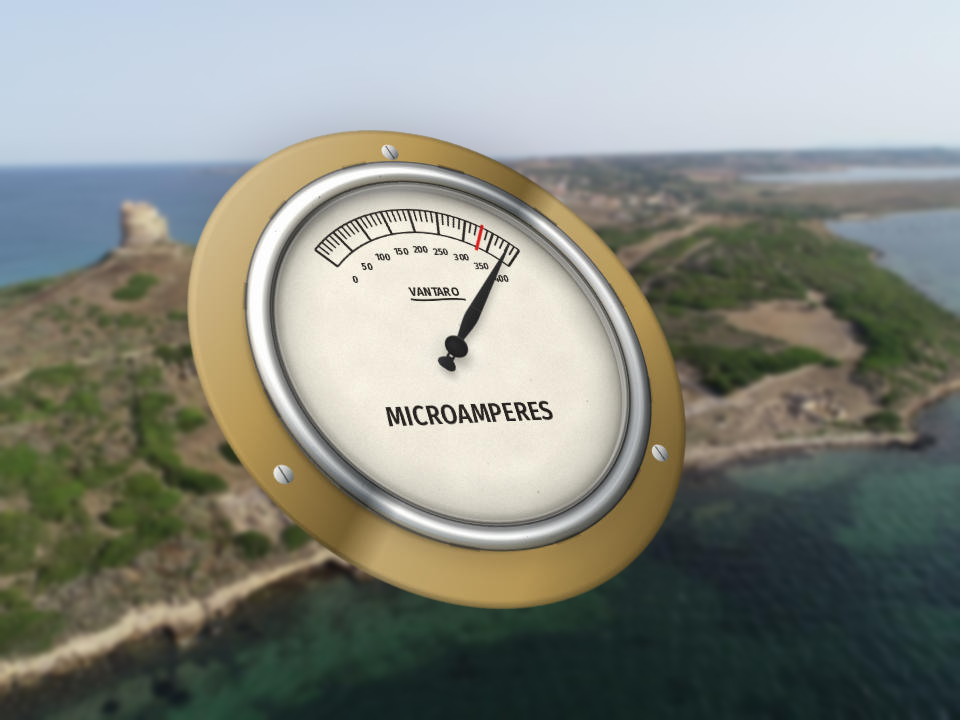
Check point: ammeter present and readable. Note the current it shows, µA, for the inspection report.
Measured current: 380 µA
